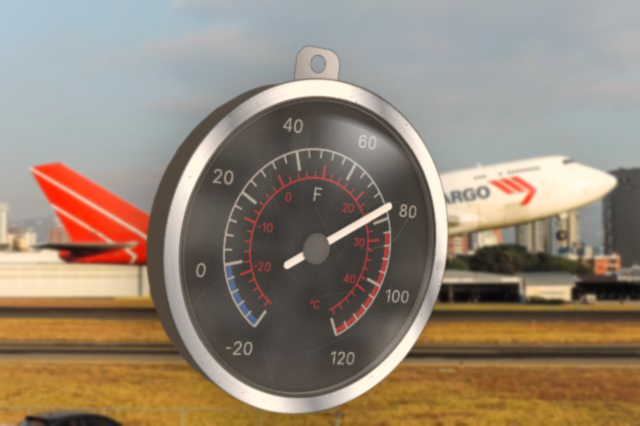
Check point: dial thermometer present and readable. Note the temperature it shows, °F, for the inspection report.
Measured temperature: 76 °F
